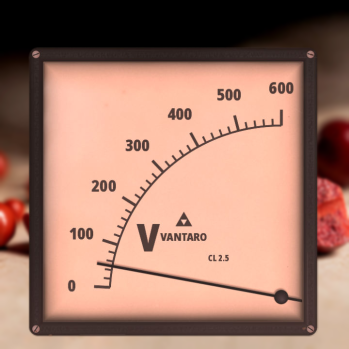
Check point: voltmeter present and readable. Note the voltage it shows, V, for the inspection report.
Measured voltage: 50 V
